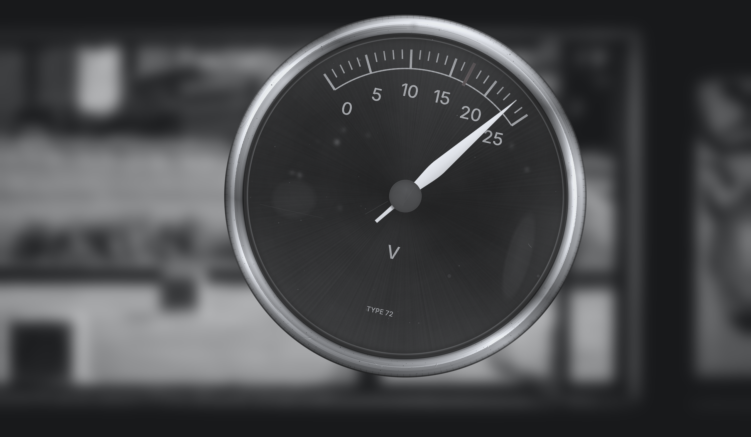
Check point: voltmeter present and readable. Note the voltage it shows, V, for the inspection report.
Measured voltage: 23 V
